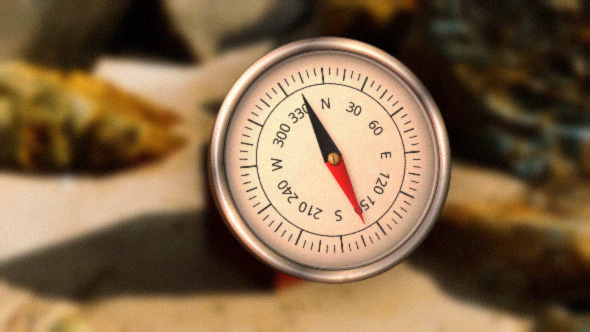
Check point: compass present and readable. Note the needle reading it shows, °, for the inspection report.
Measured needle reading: 160 °
